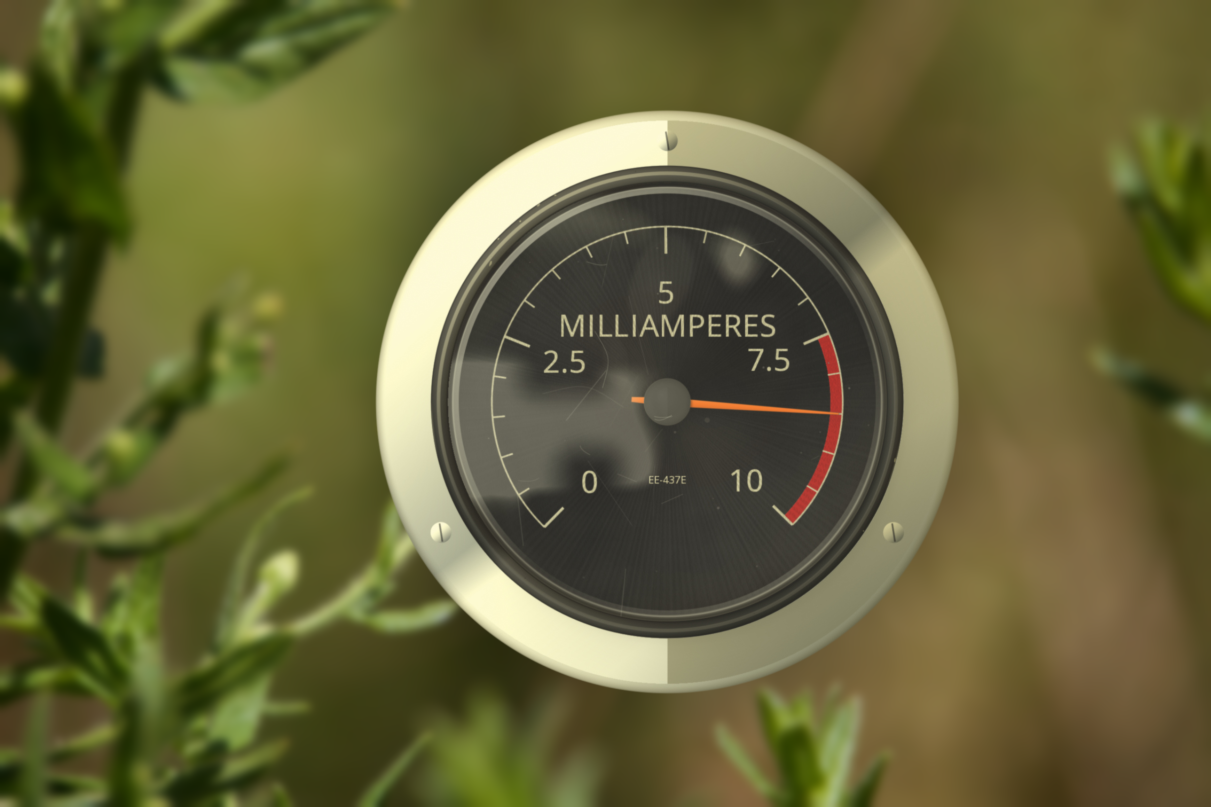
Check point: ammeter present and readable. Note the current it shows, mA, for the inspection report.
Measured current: 8.5 mA
